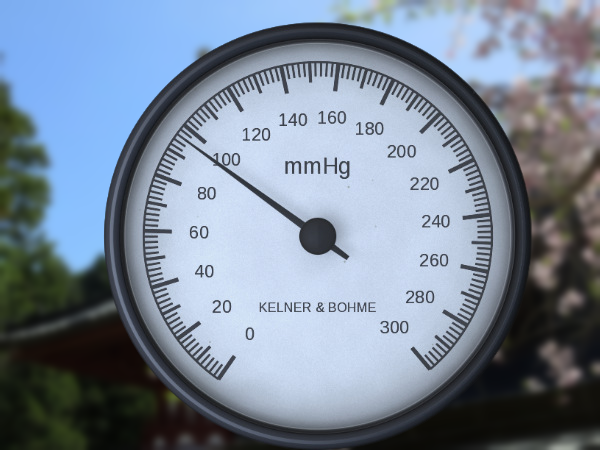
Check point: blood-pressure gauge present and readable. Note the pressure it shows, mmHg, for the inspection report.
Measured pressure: 96 mmHg
